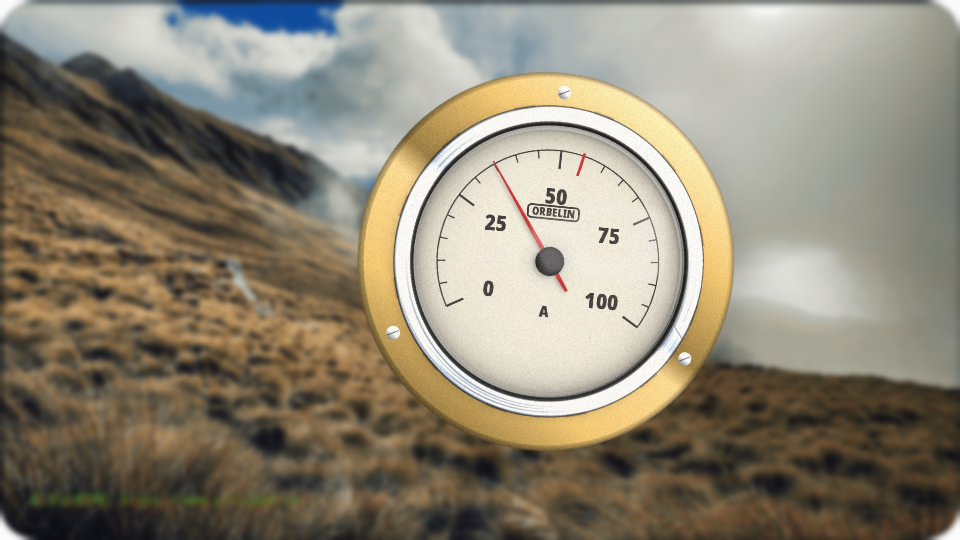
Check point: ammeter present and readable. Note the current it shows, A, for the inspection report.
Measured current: 35 A
